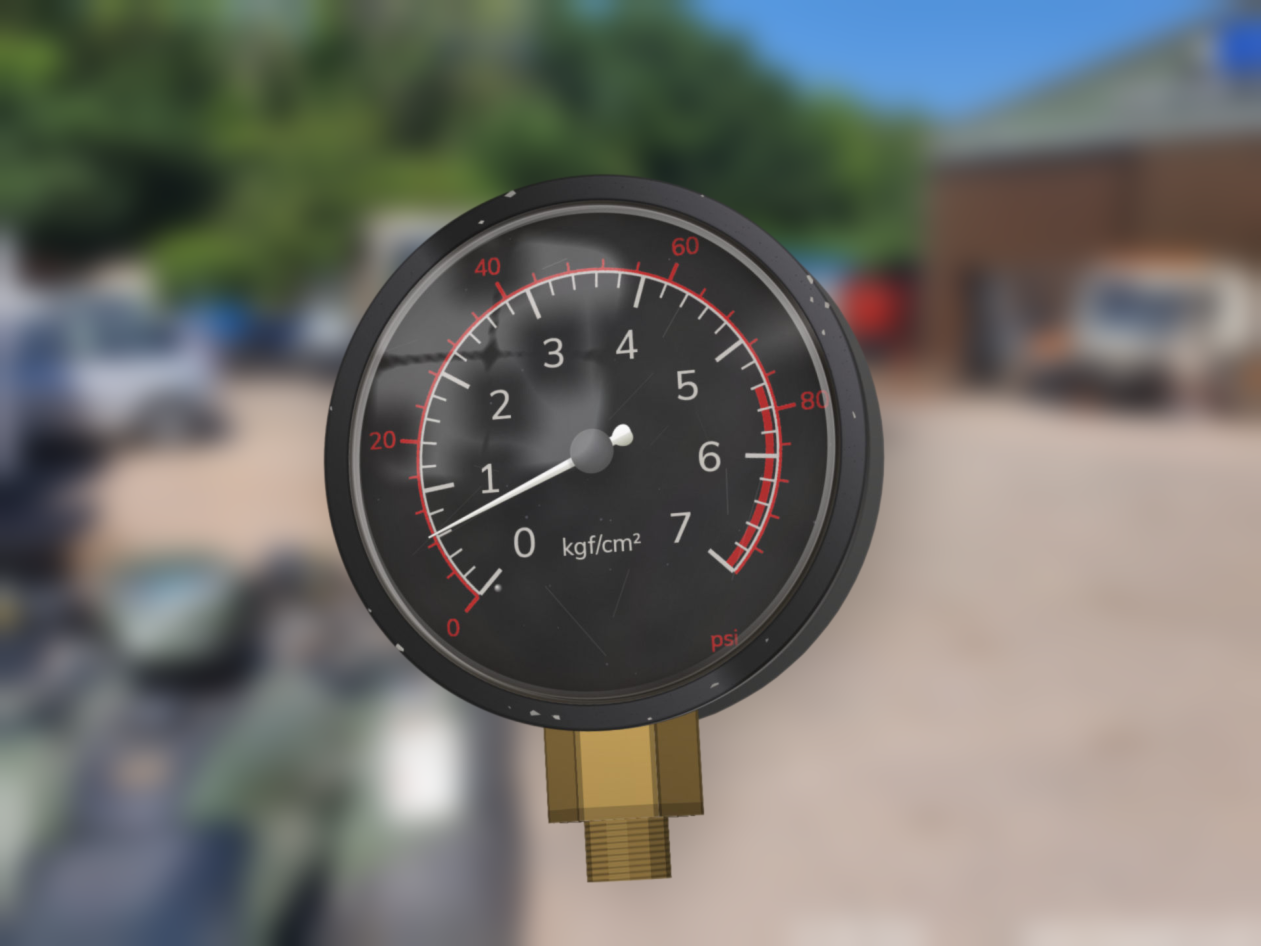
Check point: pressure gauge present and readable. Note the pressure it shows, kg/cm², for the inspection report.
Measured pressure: 0.6 kg/cm²
